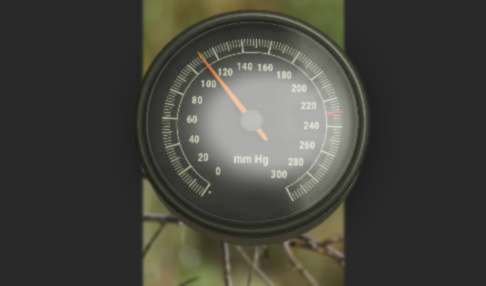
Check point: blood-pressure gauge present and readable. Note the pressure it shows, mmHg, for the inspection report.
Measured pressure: 110 mmHg
